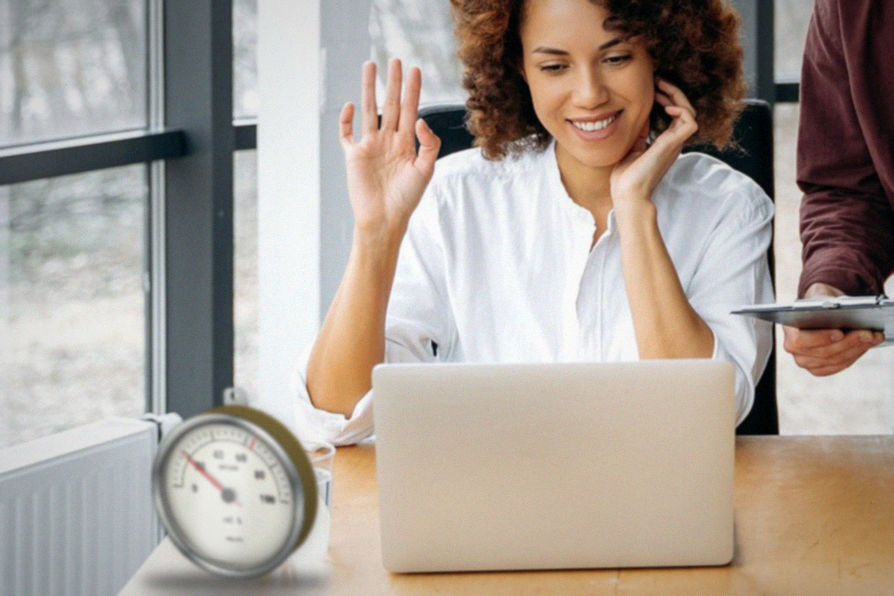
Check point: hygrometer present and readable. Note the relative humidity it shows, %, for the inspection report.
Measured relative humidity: 20 %
